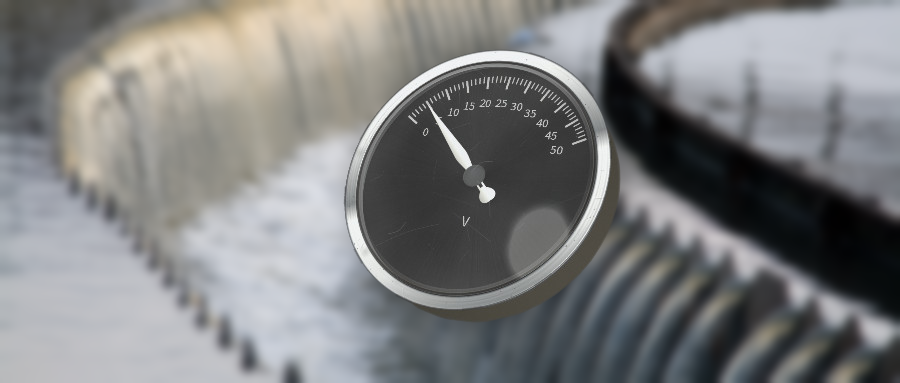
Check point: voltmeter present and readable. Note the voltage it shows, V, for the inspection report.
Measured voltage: 5 V
